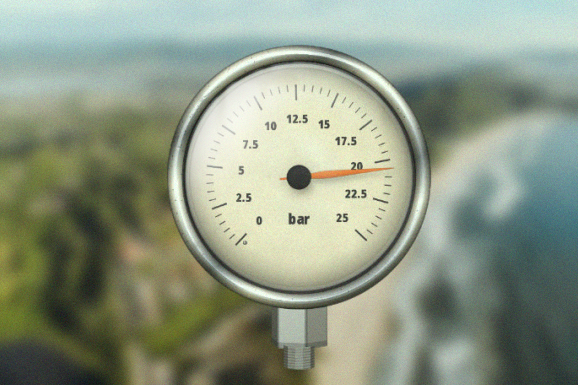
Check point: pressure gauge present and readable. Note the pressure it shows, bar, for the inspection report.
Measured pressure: 20.5 bar
